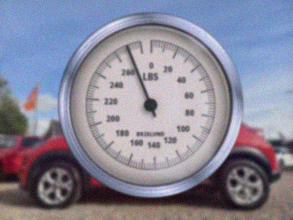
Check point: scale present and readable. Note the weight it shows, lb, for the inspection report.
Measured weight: 270 lb
